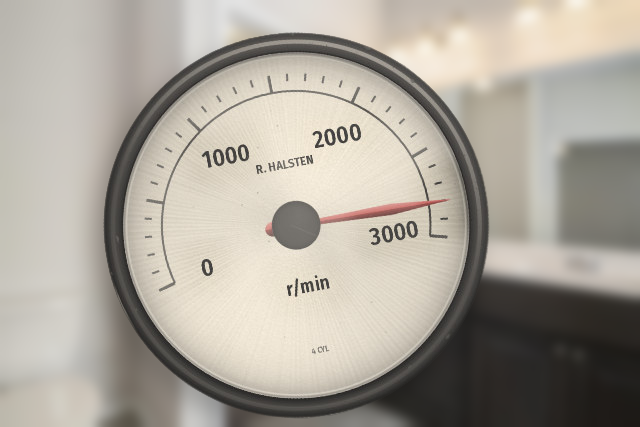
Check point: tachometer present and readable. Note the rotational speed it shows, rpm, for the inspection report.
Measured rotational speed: 2800 rpm
